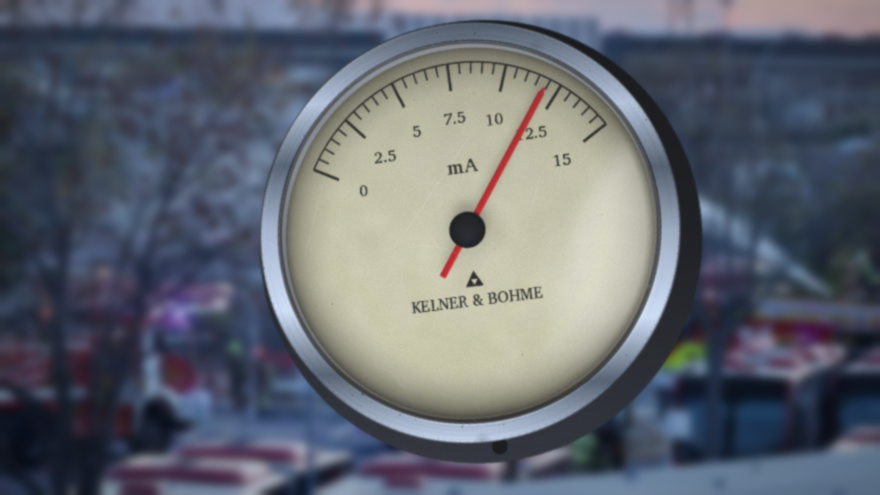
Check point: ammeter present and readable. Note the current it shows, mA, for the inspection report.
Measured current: 12 mA
